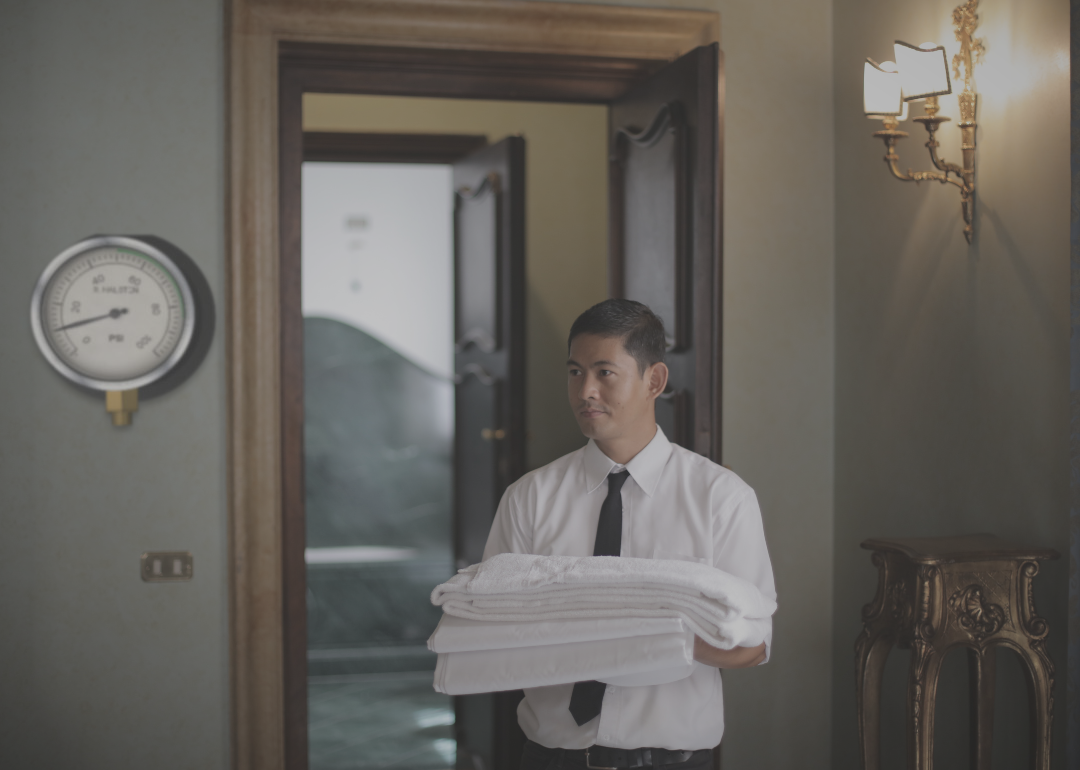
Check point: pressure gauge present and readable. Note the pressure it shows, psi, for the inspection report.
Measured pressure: 10 psi
